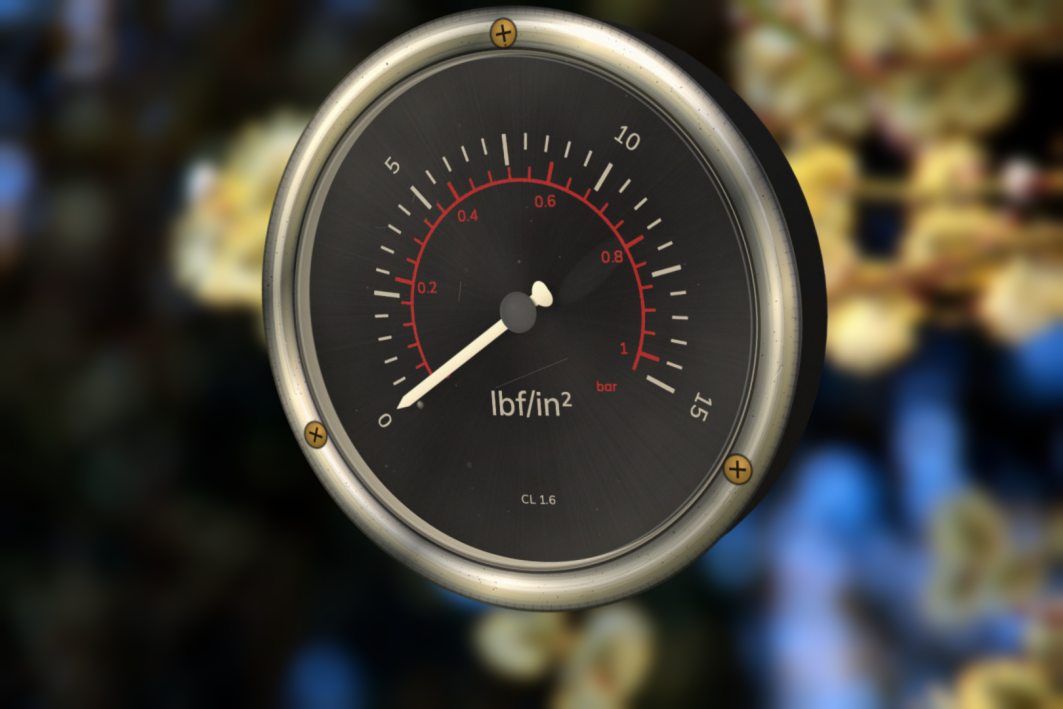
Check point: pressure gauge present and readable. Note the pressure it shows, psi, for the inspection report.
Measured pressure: 0 psi
